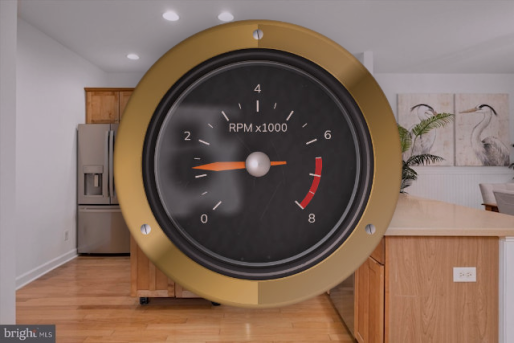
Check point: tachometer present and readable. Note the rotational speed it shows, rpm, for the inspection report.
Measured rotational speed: 1250 rpm
